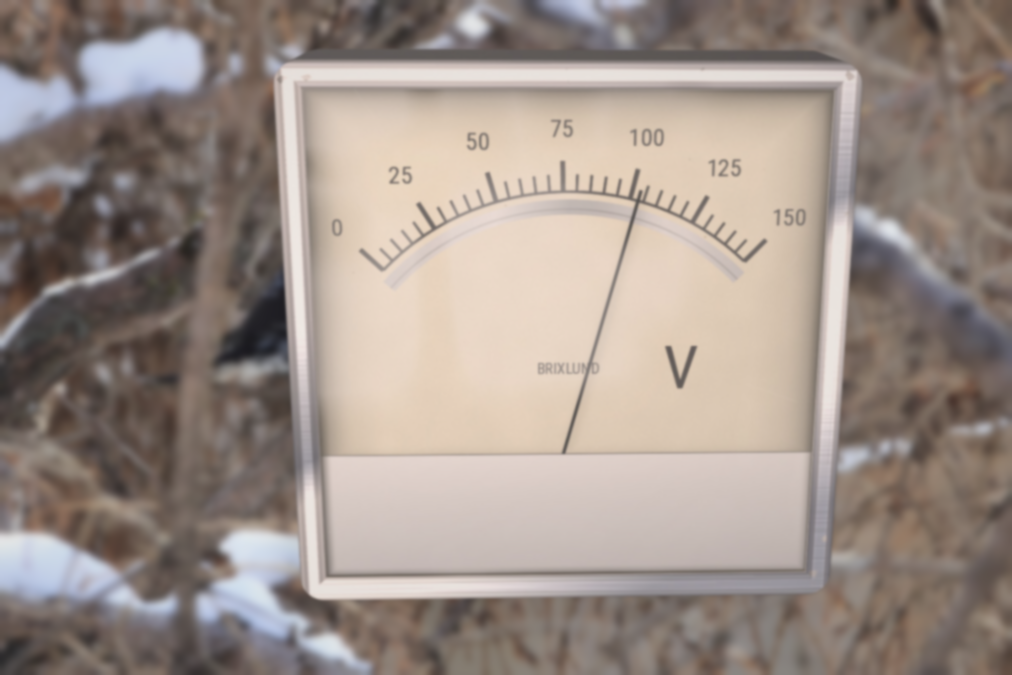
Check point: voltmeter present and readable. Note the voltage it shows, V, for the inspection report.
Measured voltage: 102.5 V
